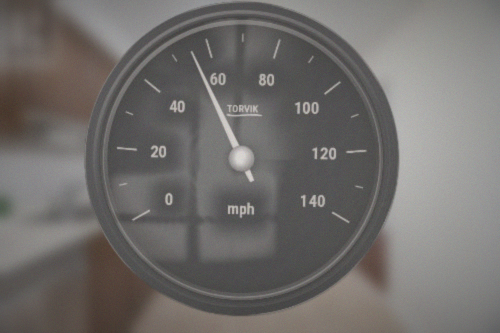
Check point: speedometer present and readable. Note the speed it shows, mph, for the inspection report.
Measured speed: 55 mph
